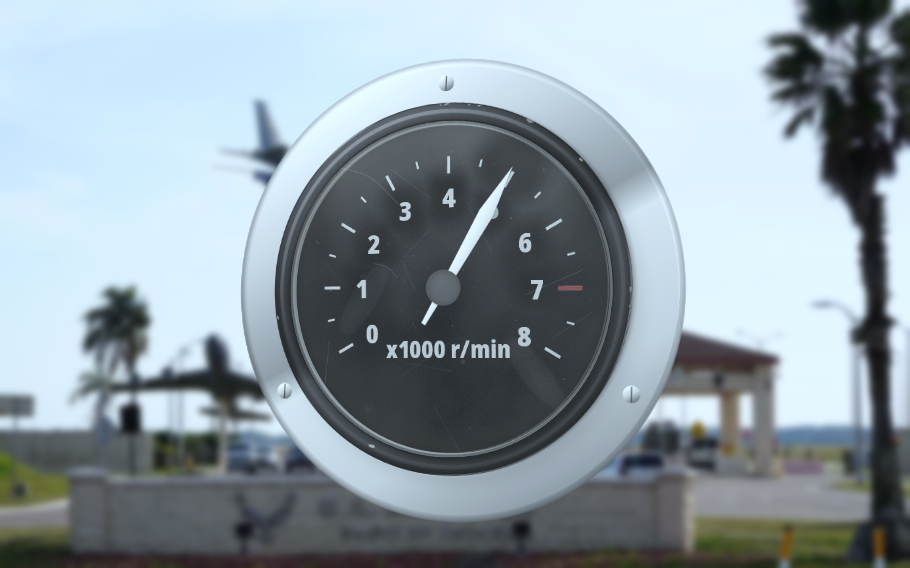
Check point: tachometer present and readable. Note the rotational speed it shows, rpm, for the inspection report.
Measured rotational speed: 5000 rpm
